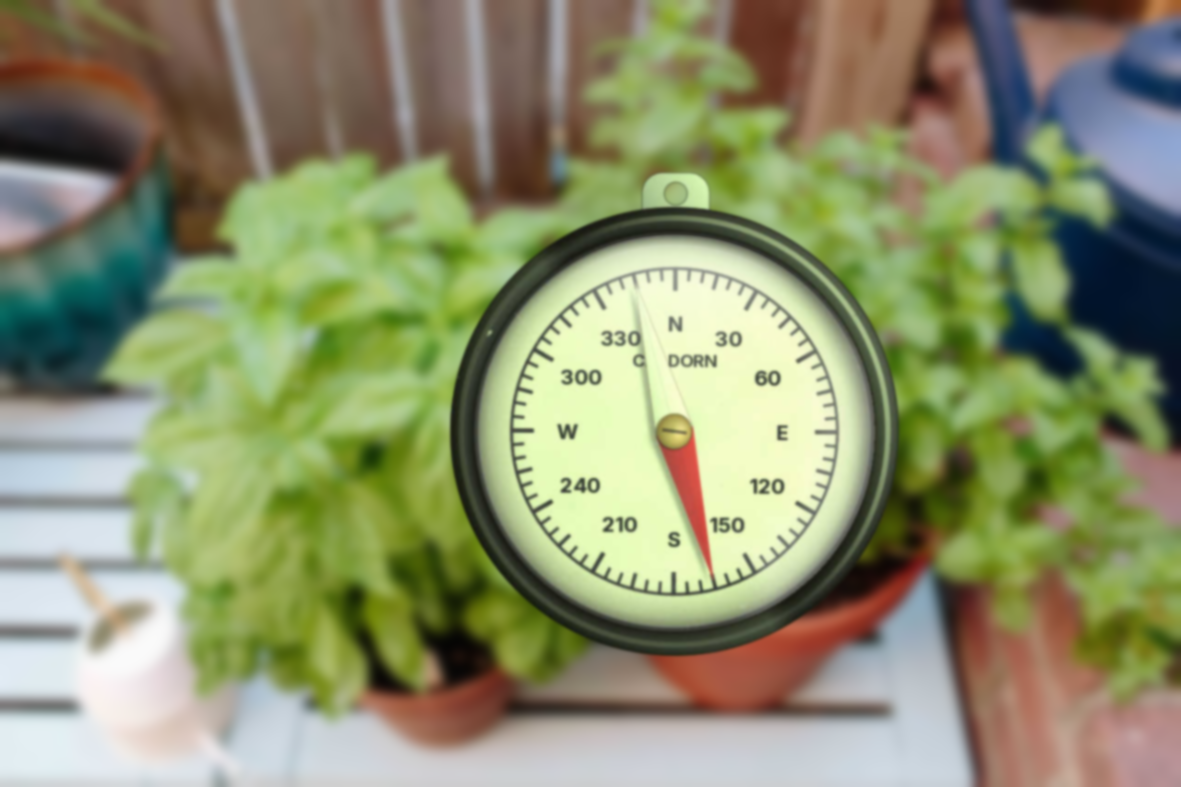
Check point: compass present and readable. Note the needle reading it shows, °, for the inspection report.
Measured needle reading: 165 °
